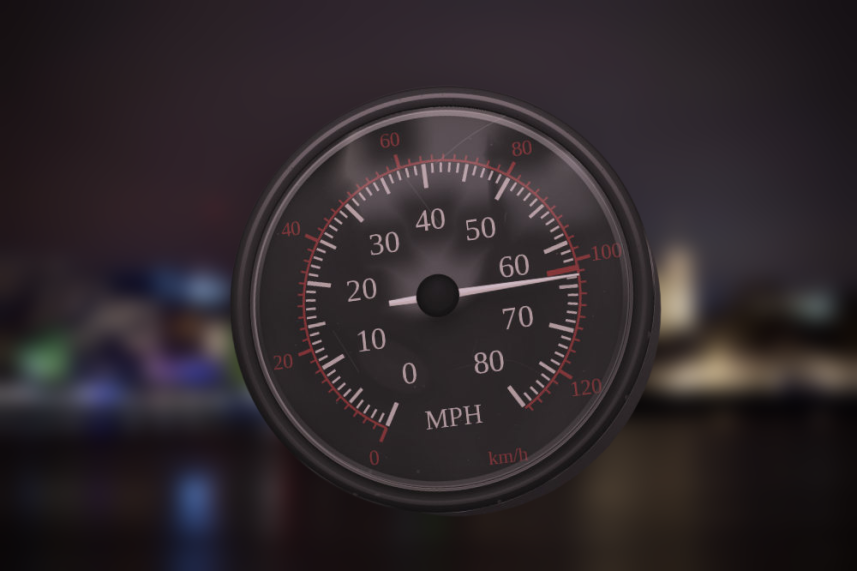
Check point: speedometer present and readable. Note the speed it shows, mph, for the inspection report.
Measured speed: 64 mph
